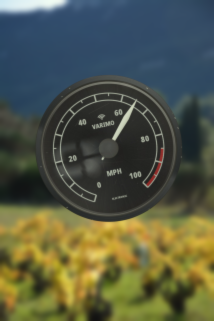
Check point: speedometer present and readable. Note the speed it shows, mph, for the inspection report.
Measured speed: 65 mph
